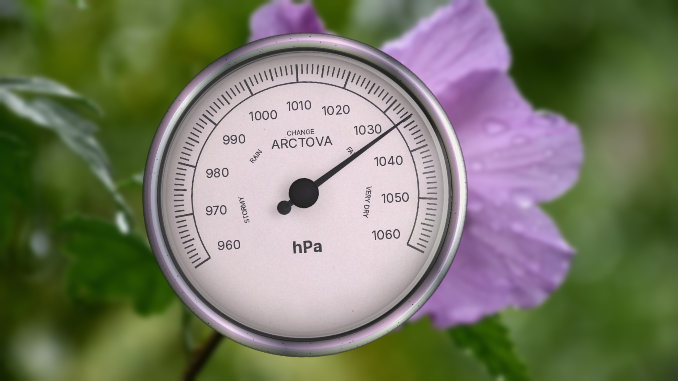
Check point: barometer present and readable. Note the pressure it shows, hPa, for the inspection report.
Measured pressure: 1034 hPa
